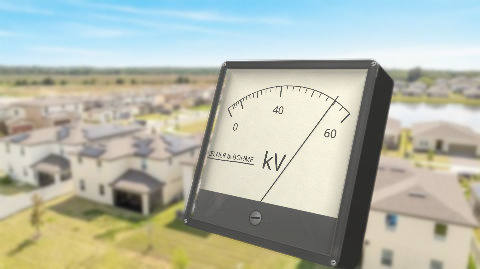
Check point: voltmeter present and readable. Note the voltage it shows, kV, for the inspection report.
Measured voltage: 56 kV
